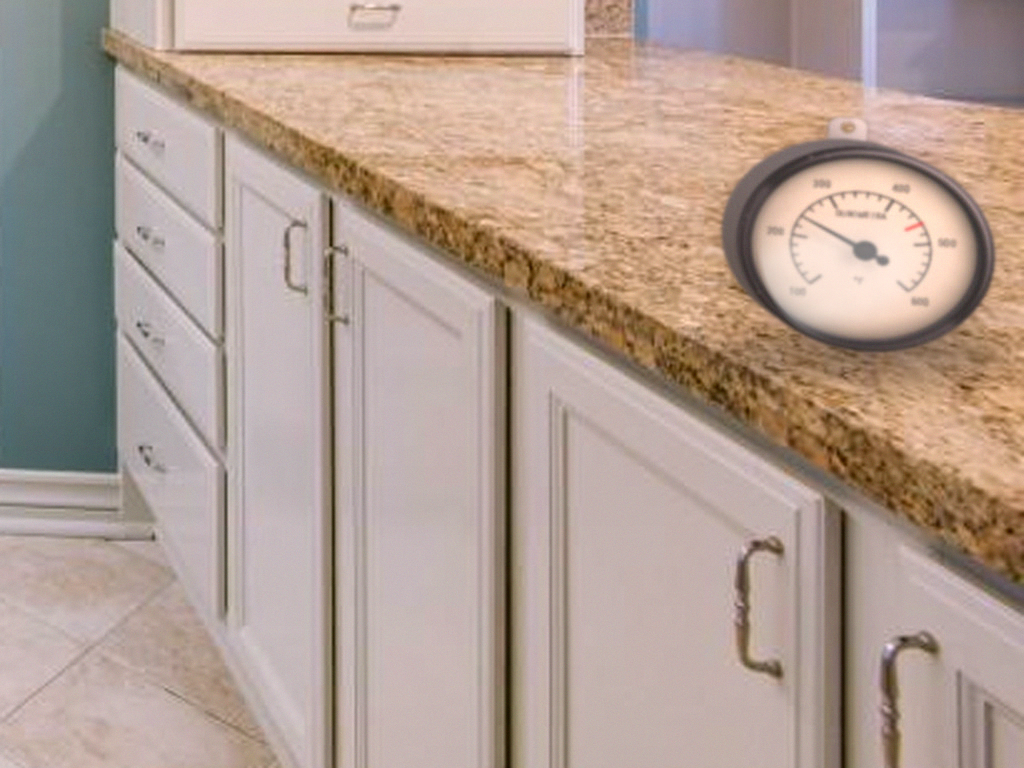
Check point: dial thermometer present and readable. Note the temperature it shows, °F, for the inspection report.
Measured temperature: 240 °F
